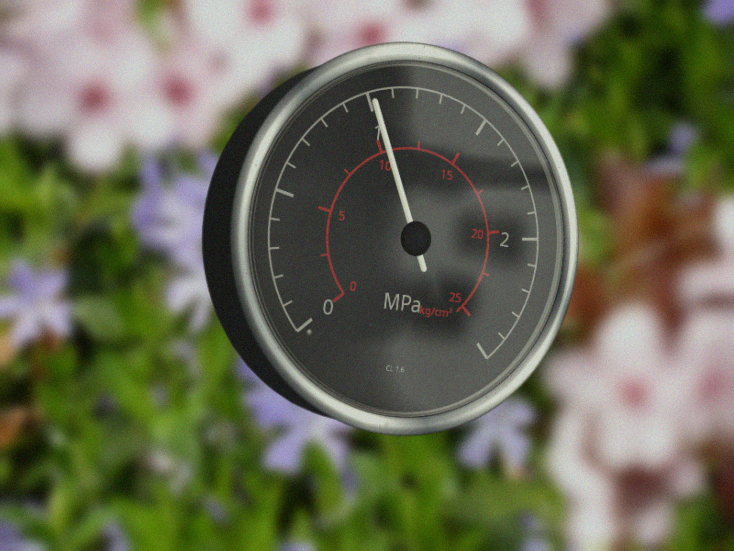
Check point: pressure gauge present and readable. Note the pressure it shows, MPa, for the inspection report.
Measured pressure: 1 MPa
